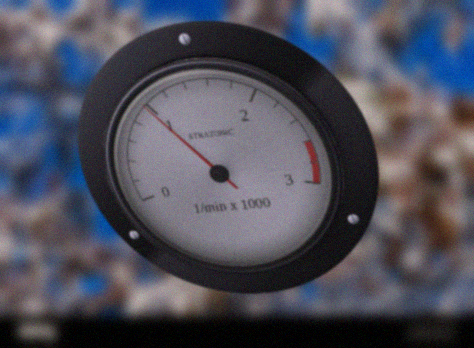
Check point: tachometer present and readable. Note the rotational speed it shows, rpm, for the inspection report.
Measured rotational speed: 1000 rpm
